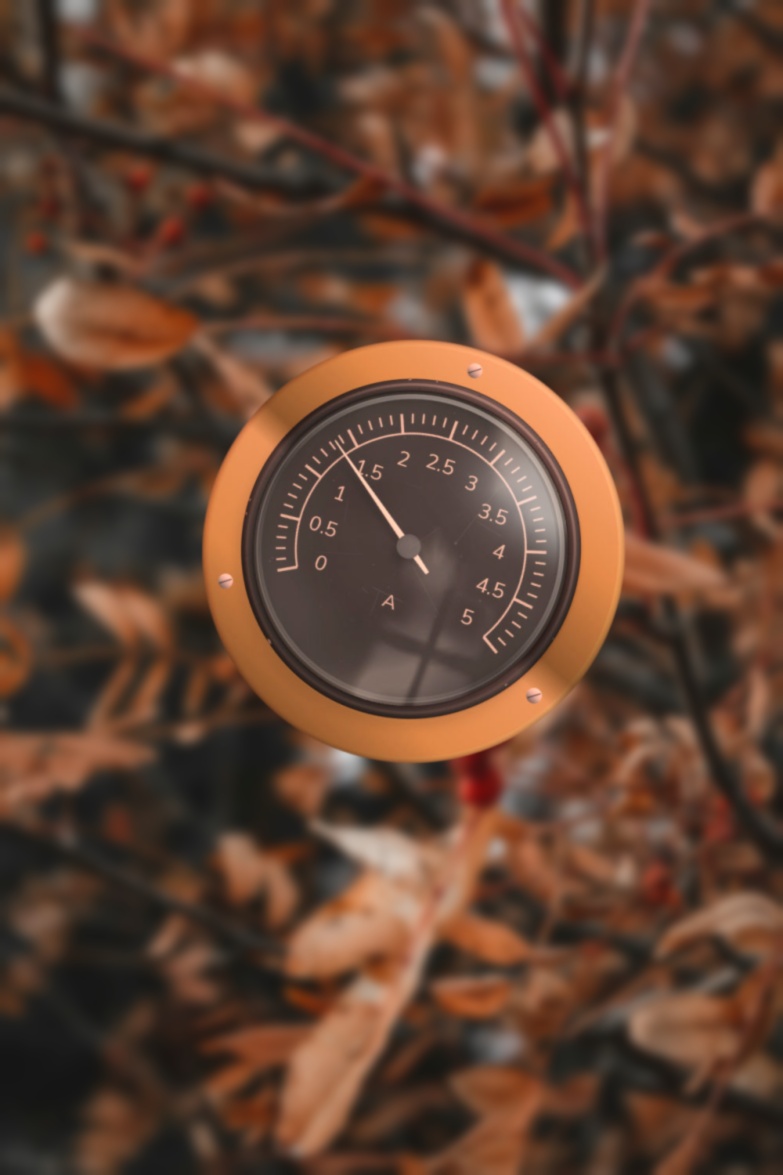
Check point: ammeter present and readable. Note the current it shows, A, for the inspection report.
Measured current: 1.35 A
